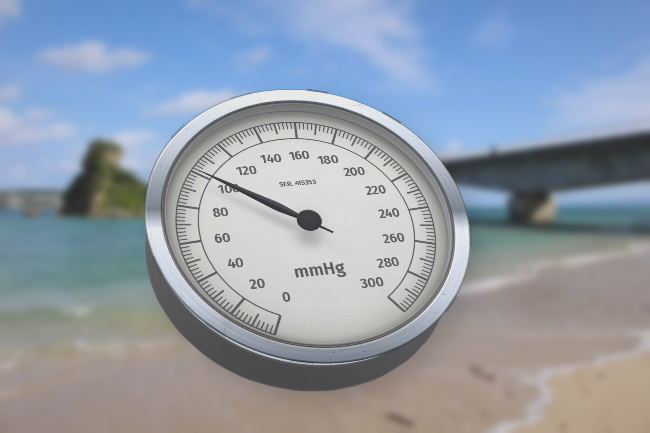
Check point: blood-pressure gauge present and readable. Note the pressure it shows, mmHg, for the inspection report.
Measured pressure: 100 mmHg
